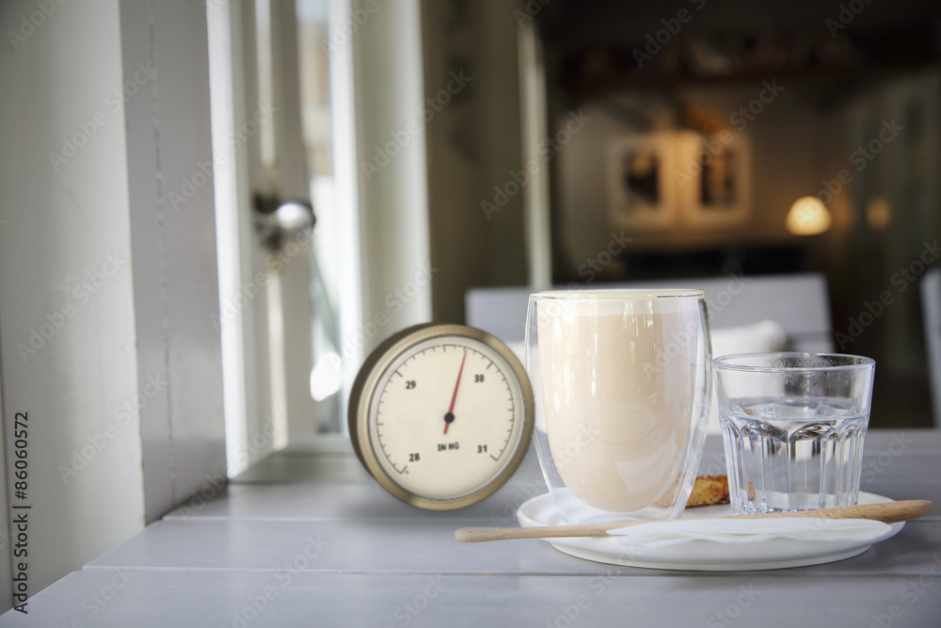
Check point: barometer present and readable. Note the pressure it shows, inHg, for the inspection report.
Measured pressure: 29.7 inHg
